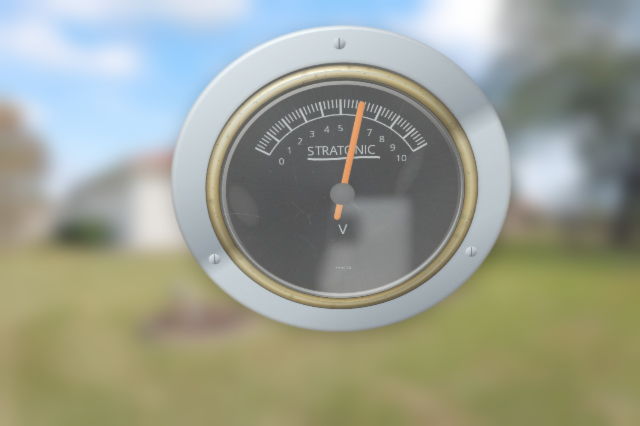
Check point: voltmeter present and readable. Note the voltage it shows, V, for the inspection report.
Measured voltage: 6 V
